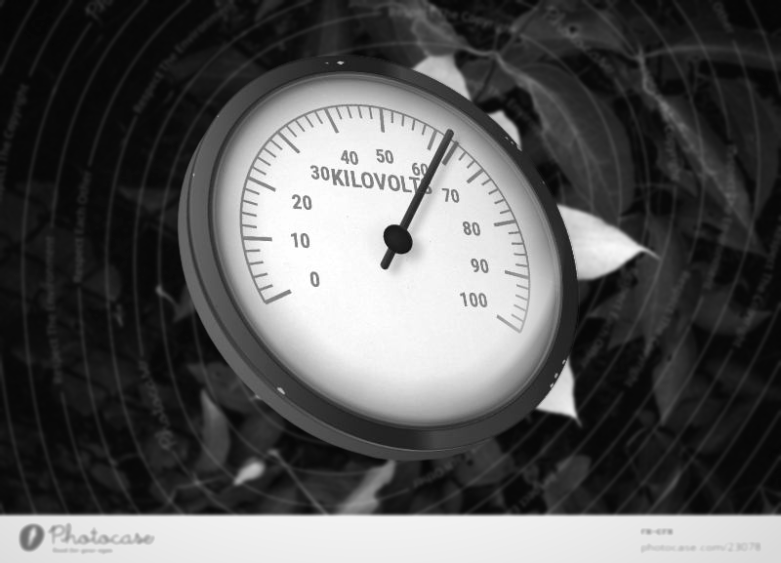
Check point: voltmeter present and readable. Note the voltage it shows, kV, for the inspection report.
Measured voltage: 62 kV
